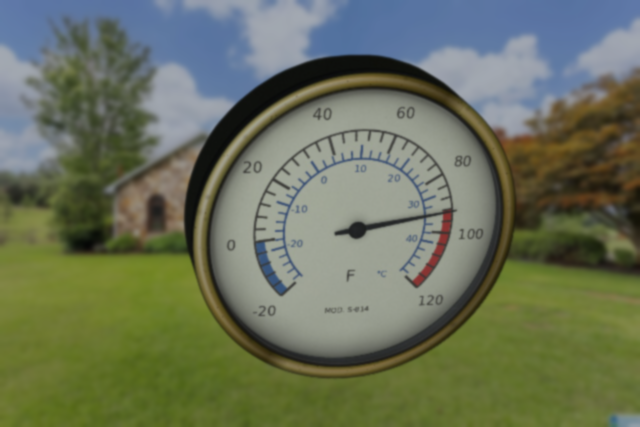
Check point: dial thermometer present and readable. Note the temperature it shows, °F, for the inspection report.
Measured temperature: 92 °F
